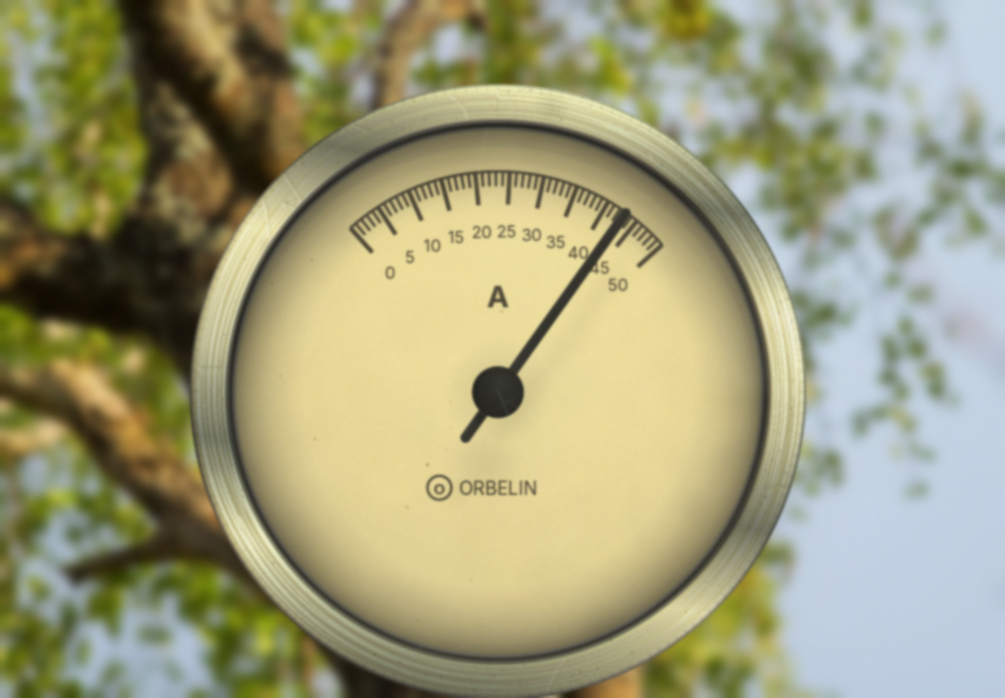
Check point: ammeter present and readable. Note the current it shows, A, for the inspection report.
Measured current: 43 A
